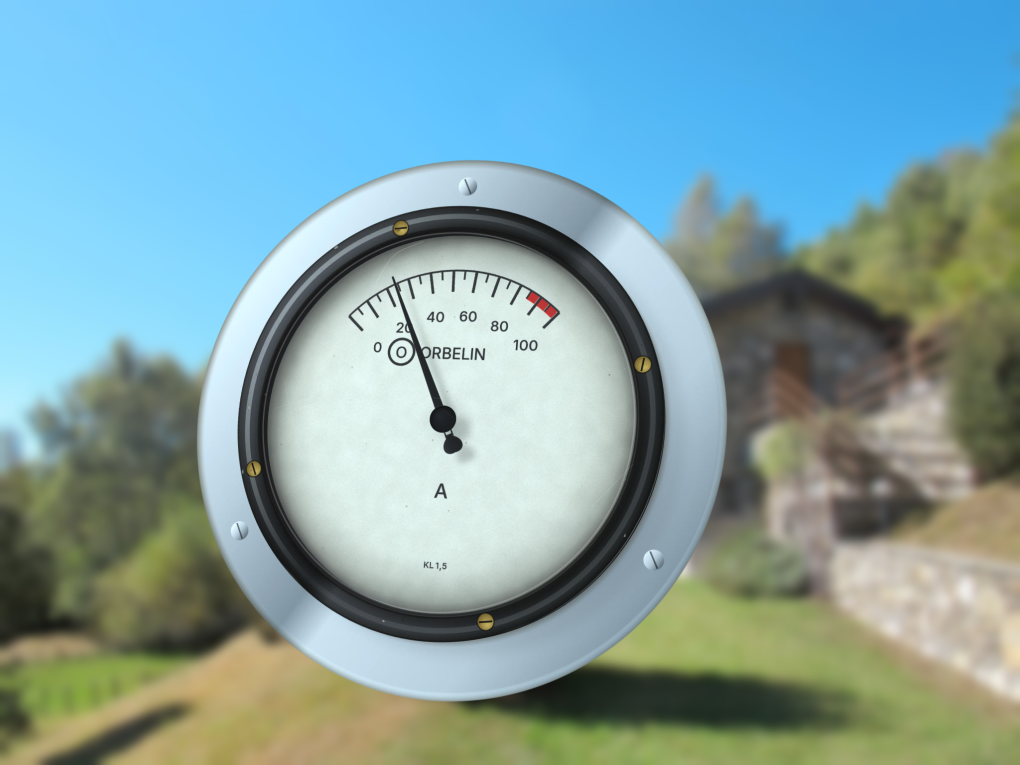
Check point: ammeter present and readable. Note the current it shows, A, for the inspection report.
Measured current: 25 A
